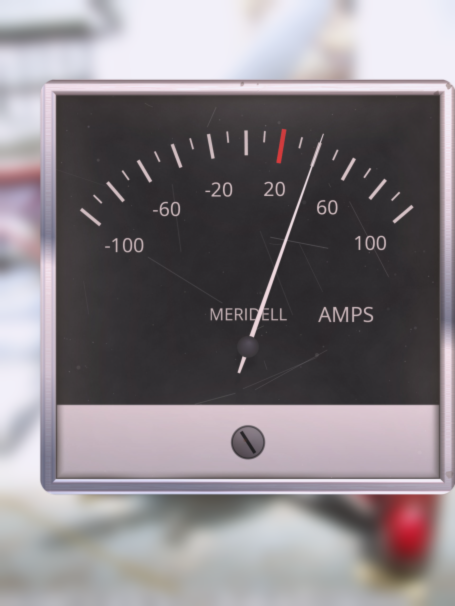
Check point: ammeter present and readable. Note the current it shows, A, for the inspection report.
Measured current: 40 A
